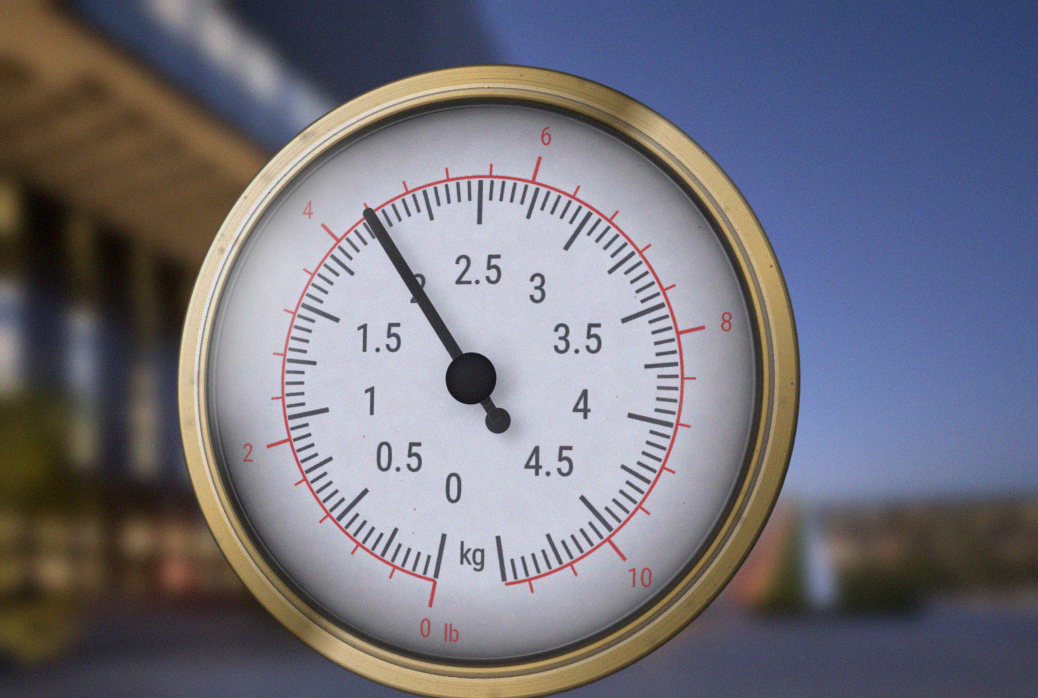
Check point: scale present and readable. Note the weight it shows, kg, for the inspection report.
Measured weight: 2 kg
